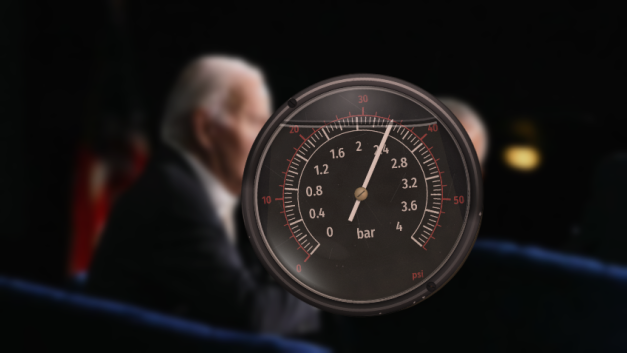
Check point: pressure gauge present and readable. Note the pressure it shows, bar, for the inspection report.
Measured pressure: 2.4 bar
